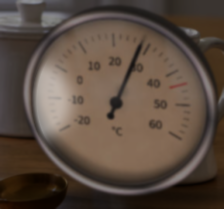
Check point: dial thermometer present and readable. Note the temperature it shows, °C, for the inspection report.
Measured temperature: 28 °C
